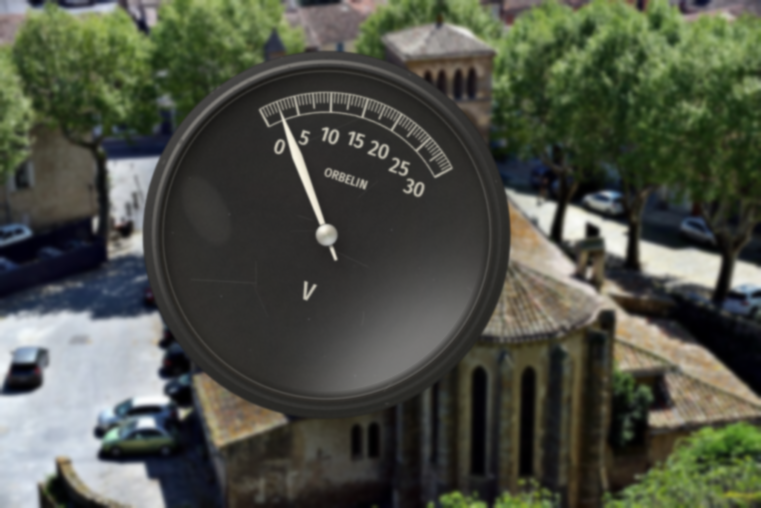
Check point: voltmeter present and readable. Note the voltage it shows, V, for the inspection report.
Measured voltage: 2.5 V
